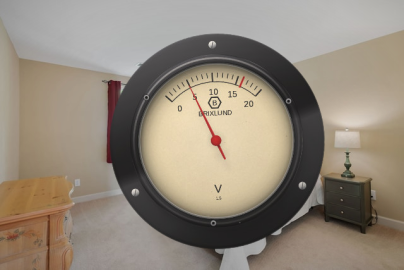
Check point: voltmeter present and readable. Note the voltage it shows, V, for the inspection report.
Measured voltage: 5 V
